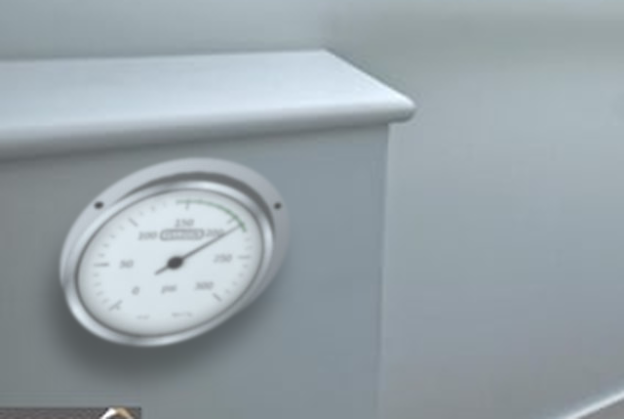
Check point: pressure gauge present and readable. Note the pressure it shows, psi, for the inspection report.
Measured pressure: 210 psi
